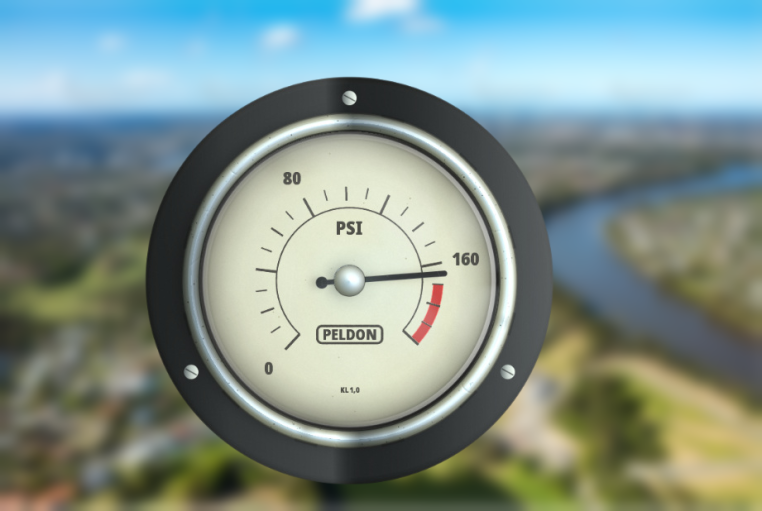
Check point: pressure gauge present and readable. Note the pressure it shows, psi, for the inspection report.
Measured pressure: 165 psi
